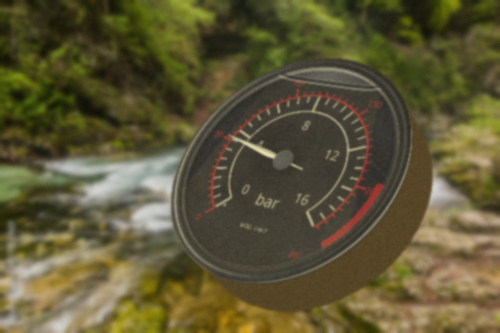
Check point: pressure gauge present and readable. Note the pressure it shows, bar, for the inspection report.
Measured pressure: 3.5 bar
